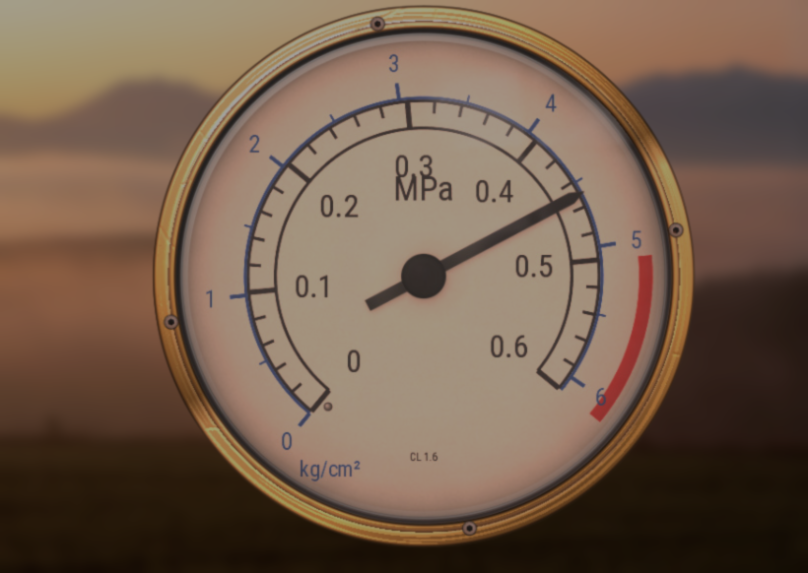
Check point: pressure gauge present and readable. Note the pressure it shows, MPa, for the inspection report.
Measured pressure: 0.45 MPa
